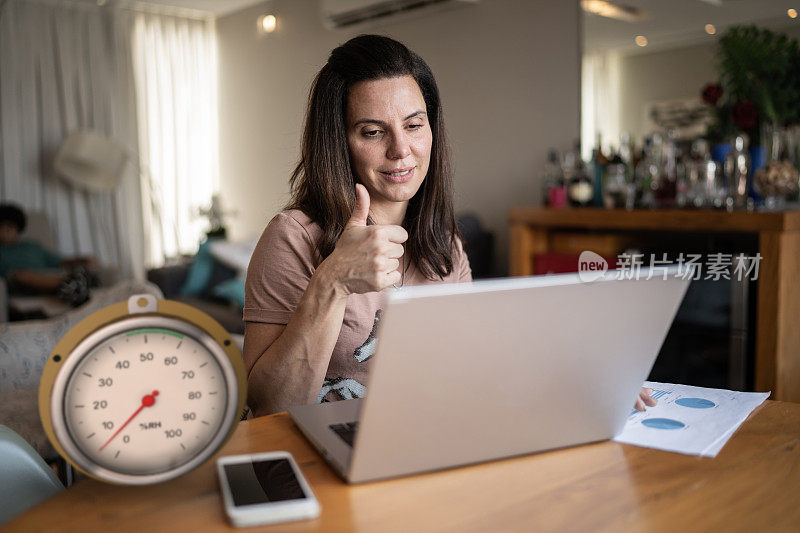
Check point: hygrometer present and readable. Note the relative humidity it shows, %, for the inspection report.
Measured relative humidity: 5 %
